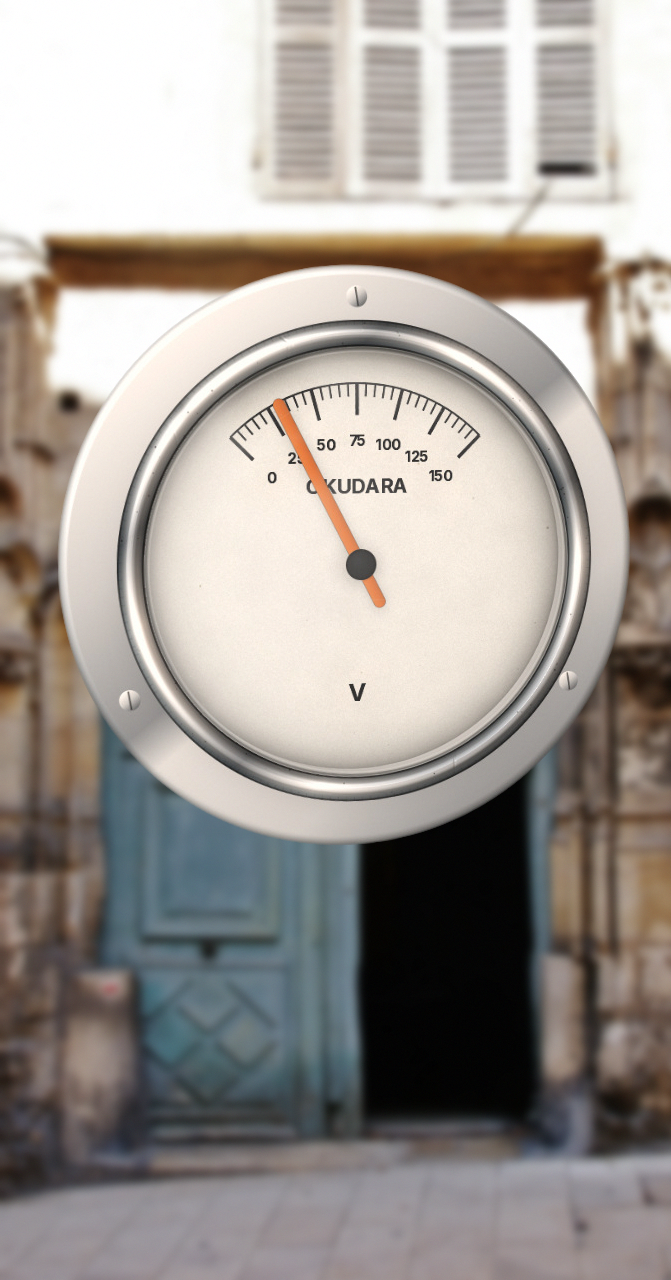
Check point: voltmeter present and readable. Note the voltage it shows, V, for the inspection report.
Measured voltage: 30 V
